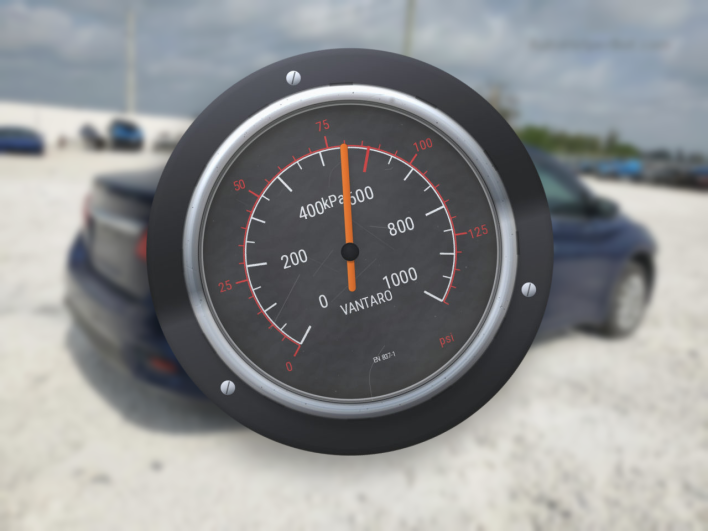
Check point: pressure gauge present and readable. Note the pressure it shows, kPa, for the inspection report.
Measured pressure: 550 kPa
